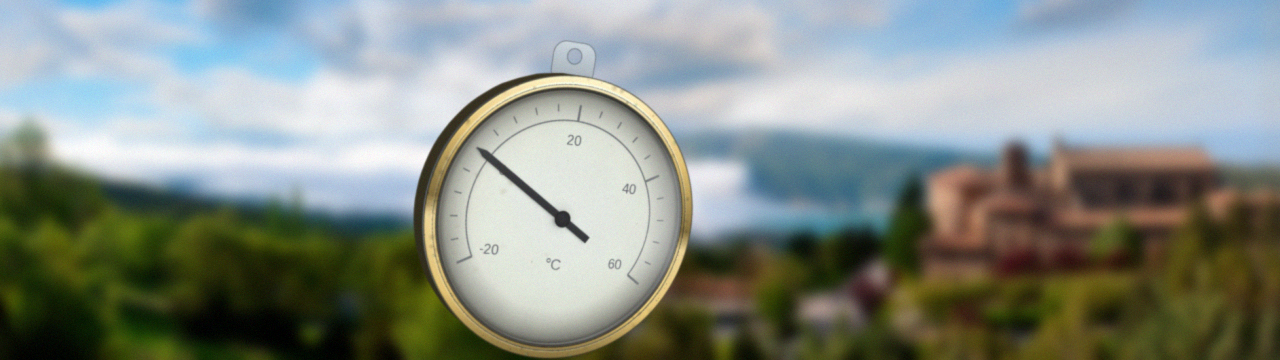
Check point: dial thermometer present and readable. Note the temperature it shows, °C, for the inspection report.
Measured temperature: 0 °C
